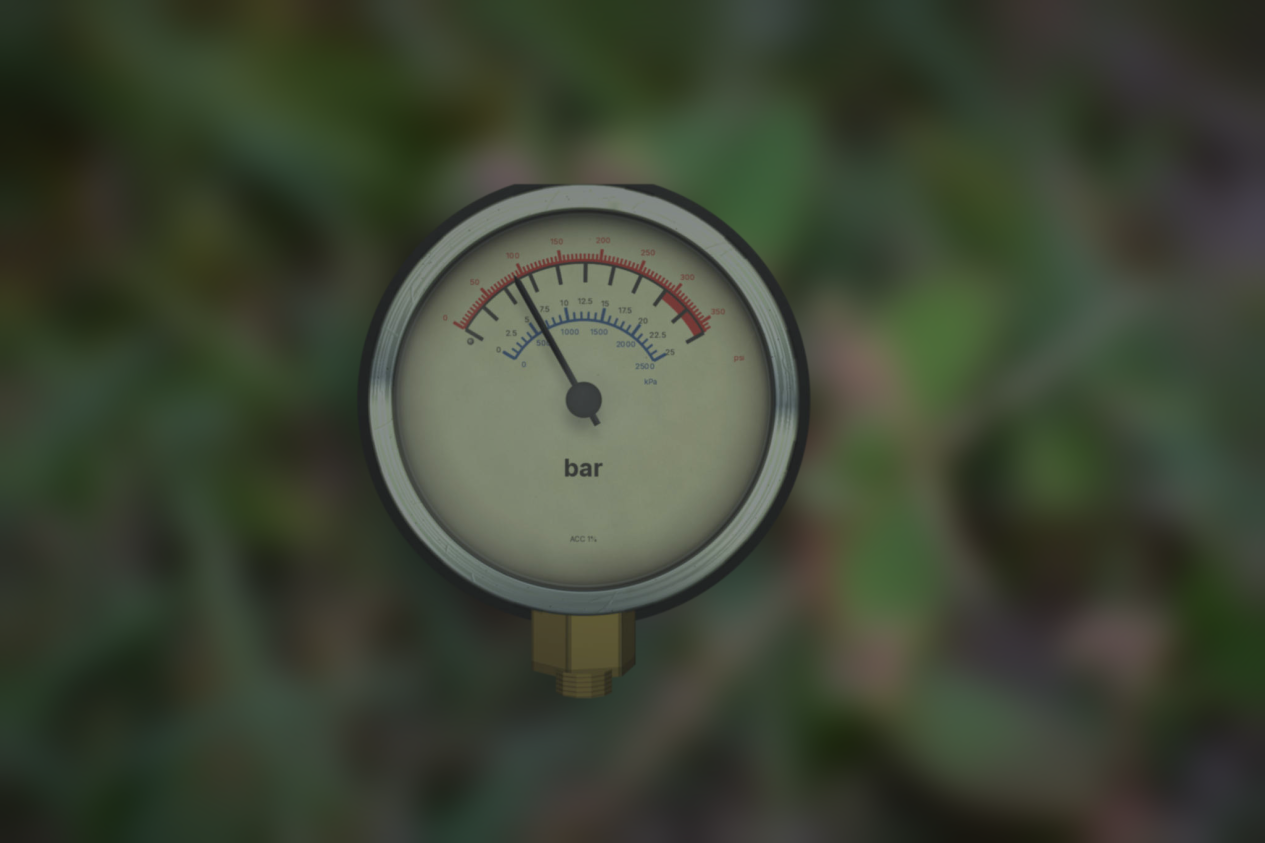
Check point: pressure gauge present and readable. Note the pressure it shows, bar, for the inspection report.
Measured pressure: 6.25 bar
